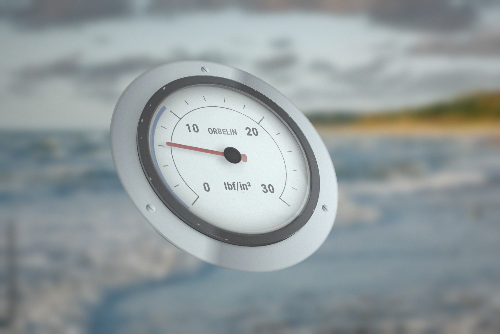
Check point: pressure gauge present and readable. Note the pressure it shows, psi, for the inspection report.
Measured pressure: 6 psi
